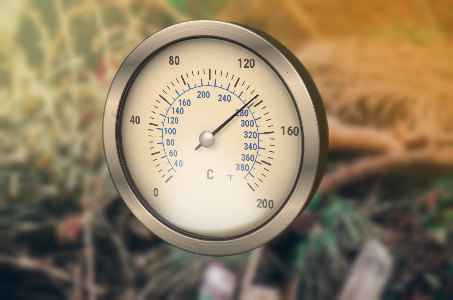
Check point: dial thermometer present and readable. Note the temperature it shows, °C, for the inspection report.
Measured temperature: 136 °C
